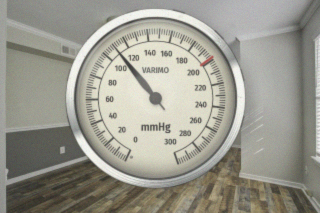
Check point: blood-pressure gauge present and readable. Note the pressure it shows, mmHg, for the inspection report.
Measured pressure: 110 mmHg
